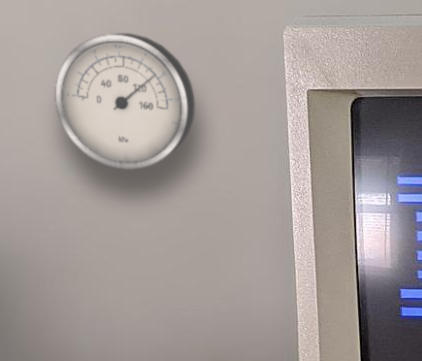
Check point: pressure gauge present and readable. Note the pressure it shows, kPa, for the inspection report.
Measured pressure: 120 kPa
